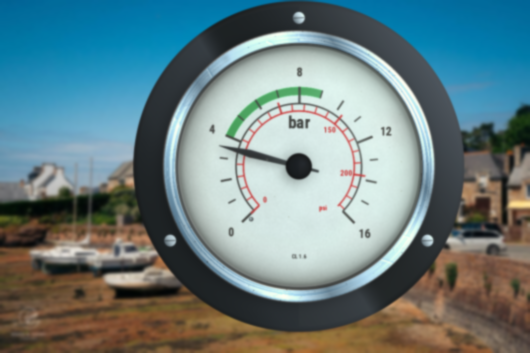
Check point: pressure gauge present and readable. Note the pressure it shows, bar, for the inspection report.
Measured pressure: 3.5 bar
